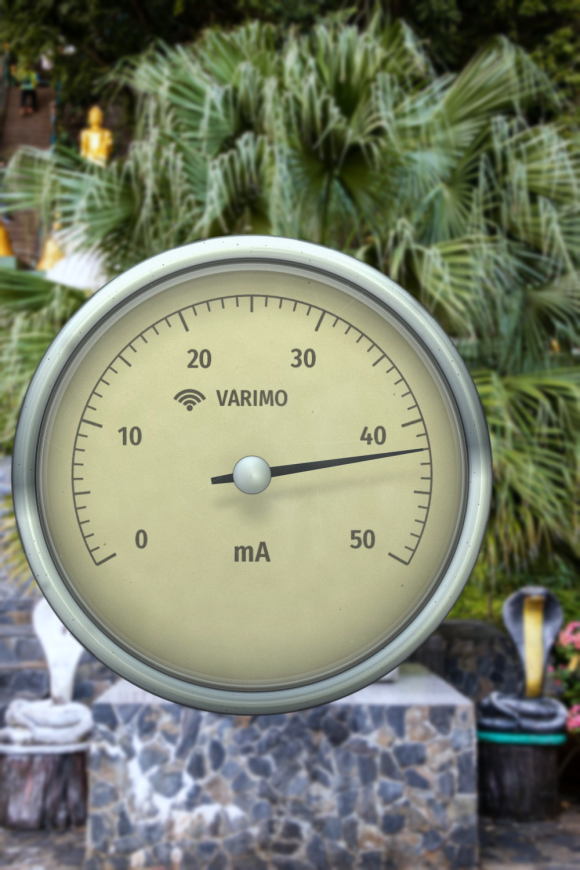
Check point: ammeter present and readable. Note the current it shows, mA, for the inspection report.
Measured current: 42 mA
